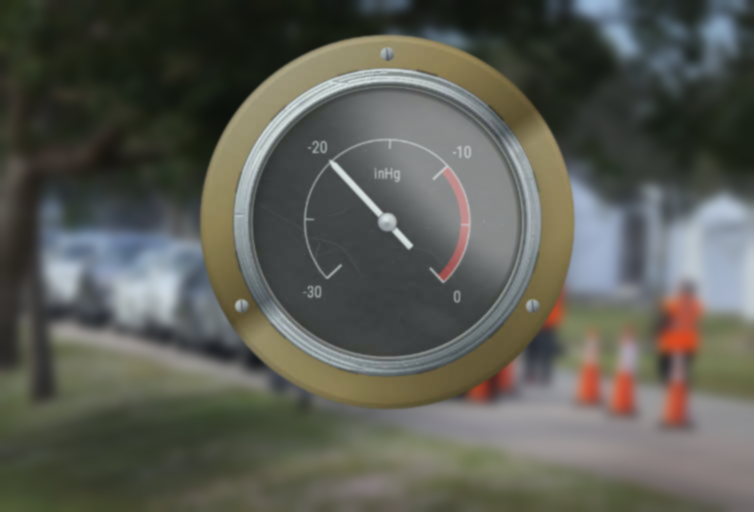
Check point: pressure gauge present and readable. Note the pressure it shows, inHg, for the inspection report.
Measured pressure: -20 inHg
